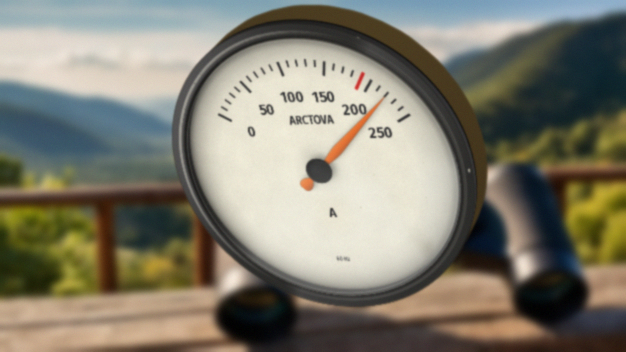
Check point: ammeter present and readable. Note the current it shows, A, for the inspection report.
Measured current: 220 A
